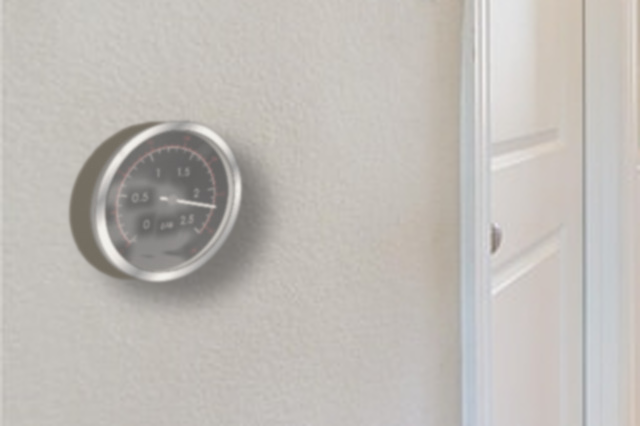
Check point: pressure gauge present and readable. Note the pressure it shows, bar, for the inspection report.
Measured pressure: 2.2 bar
